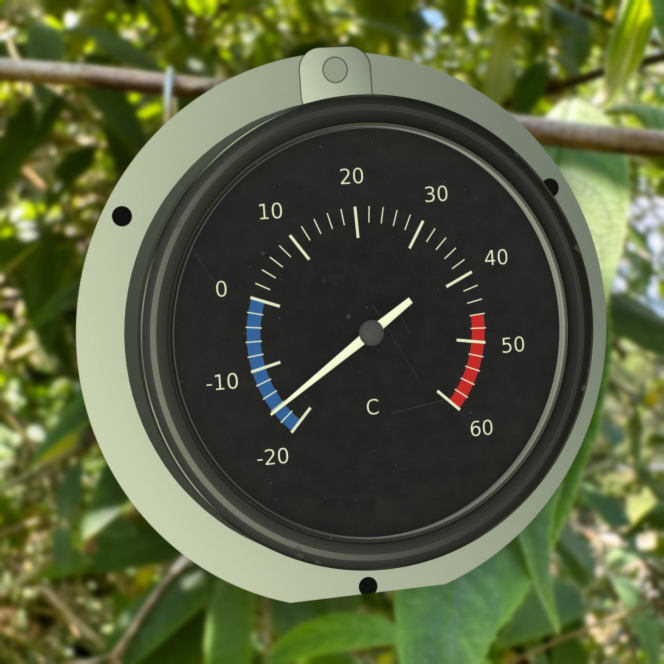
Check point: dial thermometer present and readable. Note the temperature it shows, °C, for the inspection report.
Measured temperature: -16 °C
